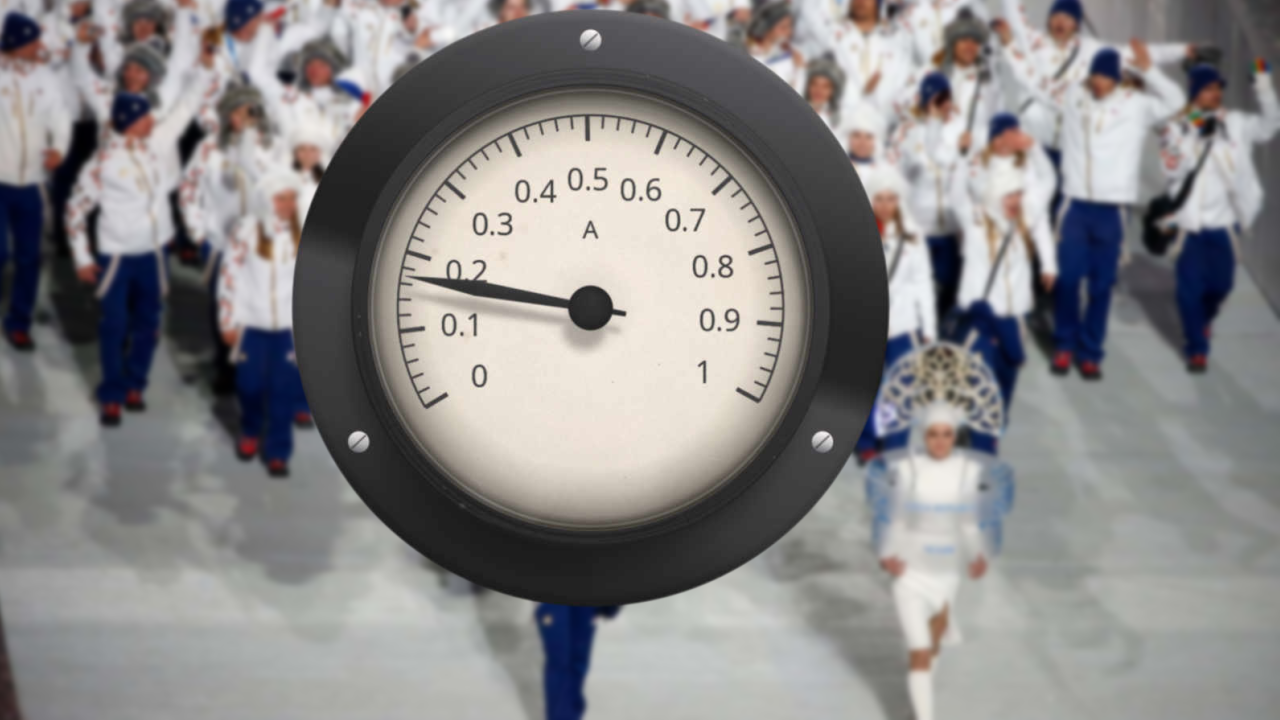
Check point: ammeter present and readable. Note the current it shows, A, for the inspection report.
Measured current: 0.17 A
